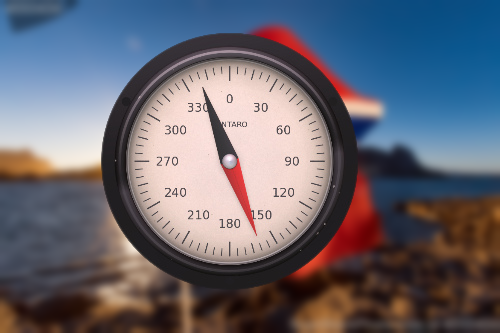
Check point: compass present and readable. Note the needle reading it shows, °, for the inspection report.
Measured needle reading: 160 °
